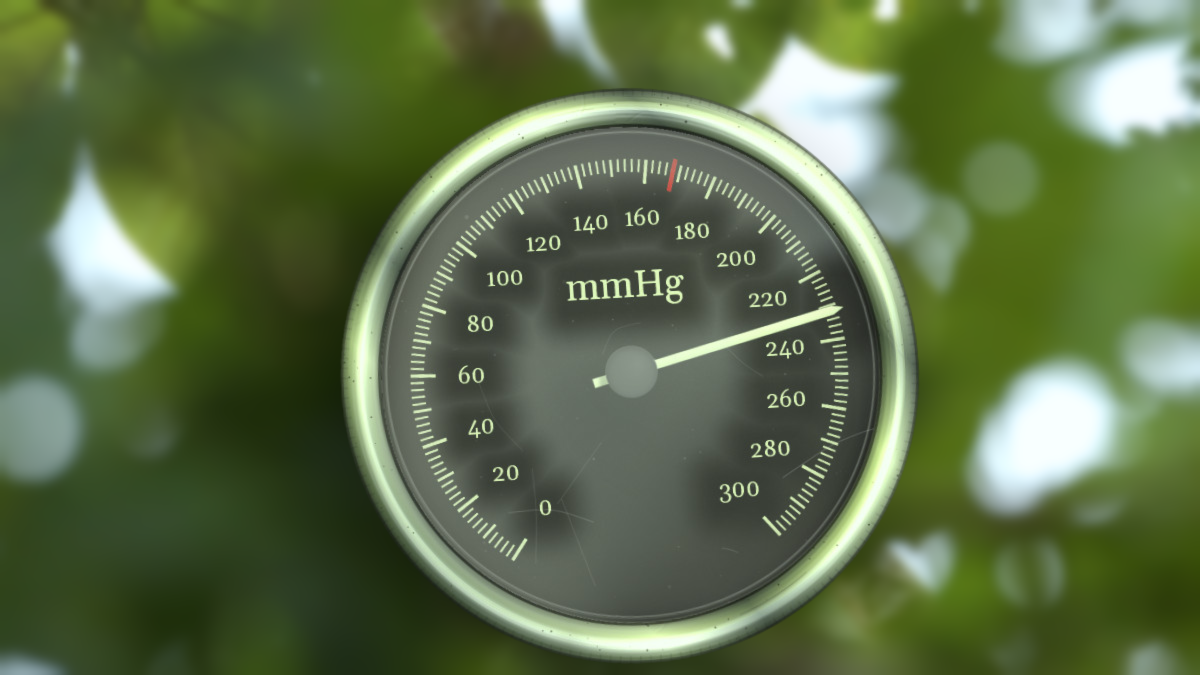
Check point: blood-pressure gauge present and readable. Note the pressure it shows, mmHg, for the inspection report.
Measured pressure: 232 mmHg
